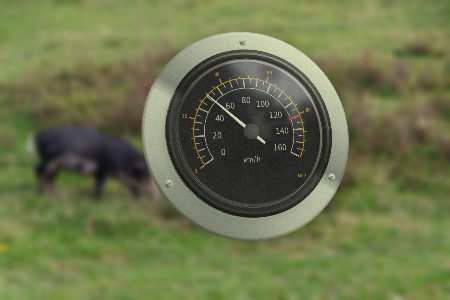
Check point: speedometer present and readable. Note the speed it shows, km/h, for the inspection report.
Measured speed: 50 km/h
